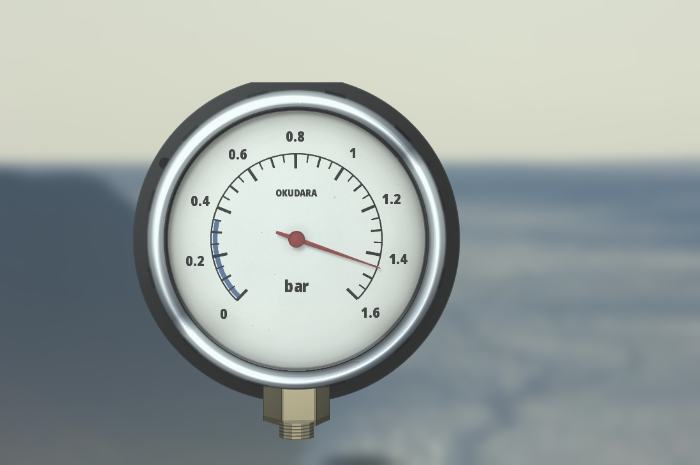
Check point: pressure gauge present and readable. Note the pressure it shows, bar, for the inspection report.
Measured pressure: 1.45 bar
